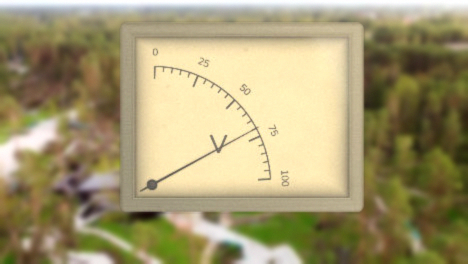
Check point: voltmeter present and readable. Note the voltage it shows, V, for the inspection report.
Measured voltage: 70 V
